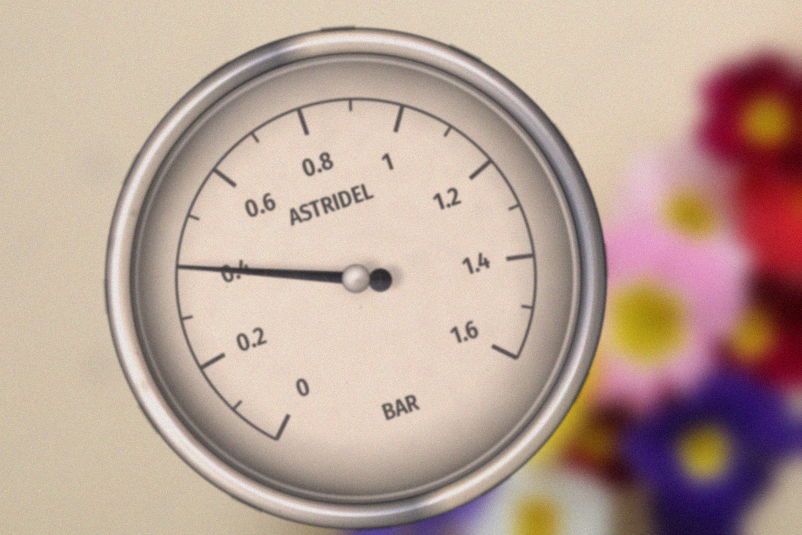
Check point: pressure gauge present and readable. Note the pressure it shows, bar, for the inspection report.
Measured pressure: 0.4 bar
